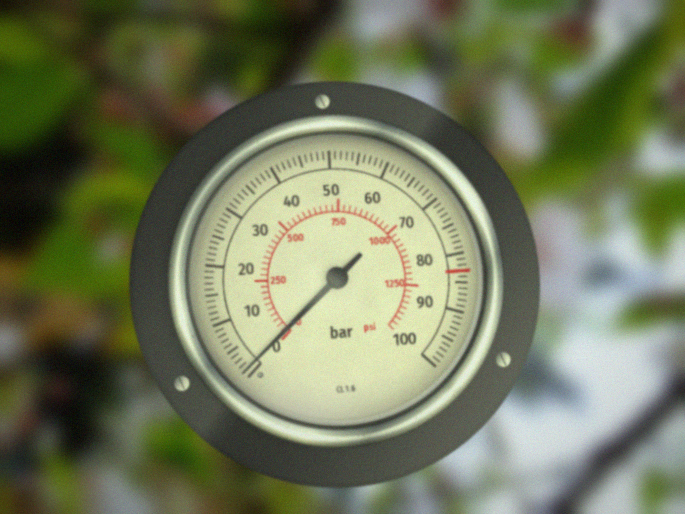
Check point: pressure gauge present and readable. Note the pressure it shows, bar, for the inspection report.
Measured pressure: 1 bar
